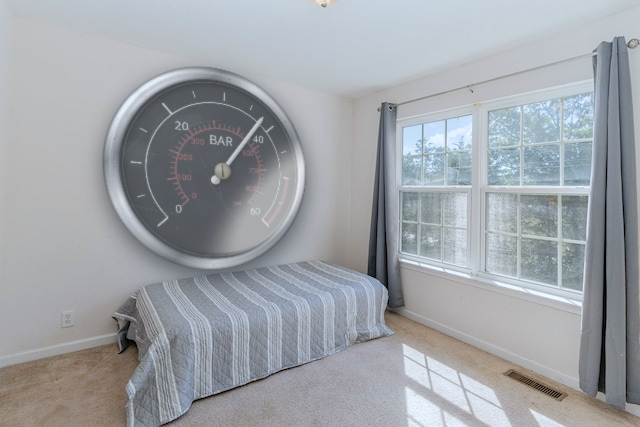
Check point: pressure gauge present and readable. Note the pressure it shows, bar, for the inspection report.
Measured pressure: 37.5 bar
